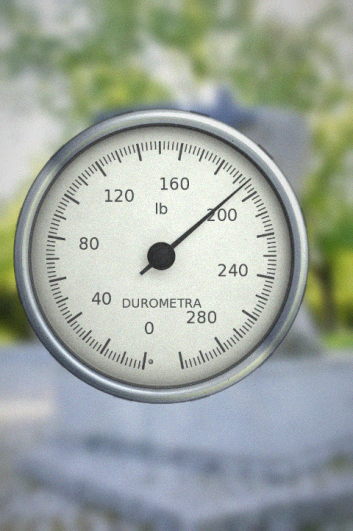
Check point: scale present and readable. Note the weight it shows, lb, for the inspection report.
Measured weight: 194 lb
